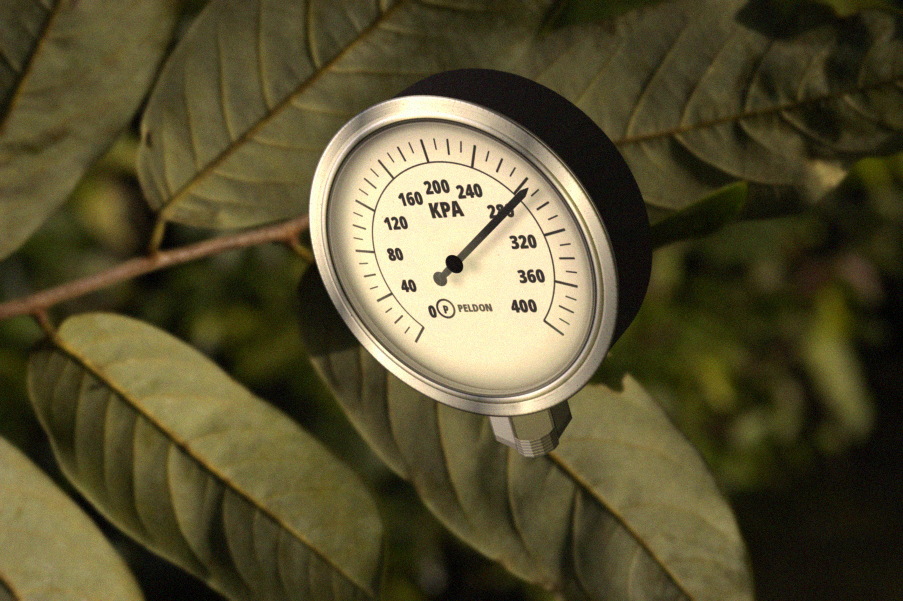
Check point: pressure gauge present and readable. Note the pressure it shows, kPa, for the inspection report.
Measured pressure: 285 kPa
